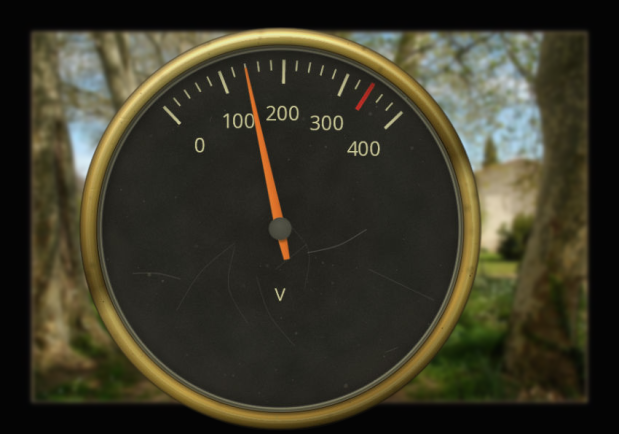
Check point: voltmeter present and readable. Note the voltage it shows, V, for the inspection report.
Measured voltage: 140 V
